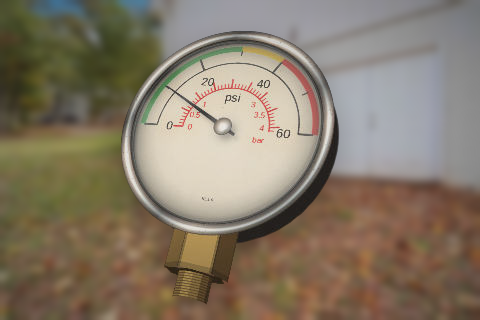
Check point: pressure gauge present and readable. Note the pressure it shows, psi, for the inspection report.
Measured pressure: 10 psi
